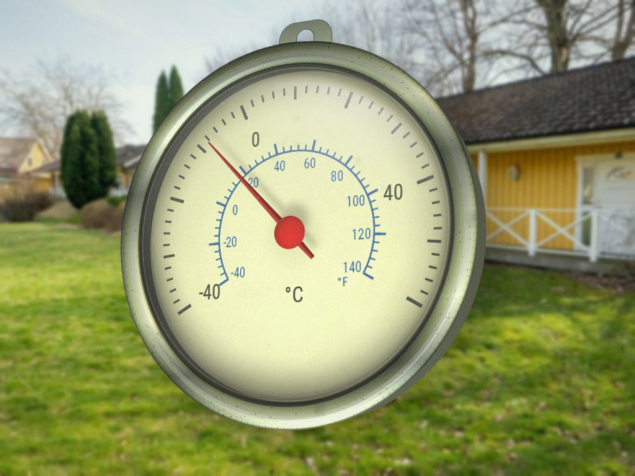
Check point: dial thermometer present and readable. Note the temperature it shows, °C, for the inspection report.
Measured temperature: -8 °C
